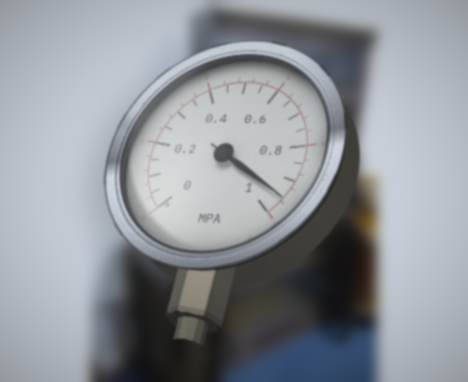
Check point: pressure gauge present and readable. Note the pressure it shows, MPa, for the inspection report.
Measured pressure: 0.95 MPa
